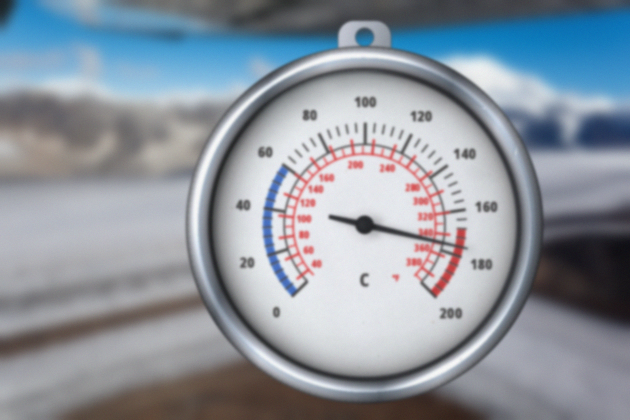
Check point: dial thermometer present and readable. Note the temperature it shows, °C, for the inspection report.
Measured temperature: 176 °C
